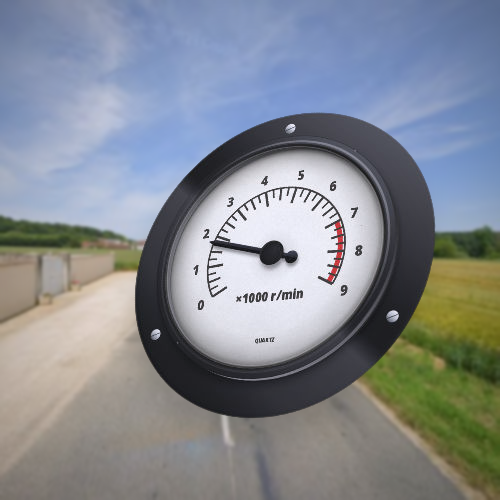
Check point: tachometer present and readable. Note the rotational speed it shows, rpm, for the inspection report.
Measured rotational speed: 1750 rpm
